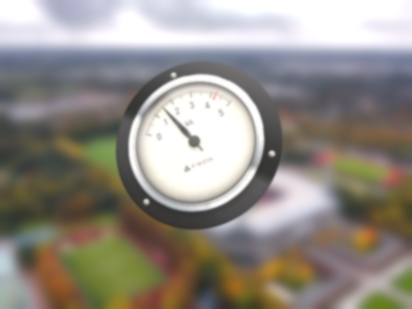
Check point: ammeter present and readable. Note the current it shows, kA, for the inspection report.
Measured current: 1.5 kA
